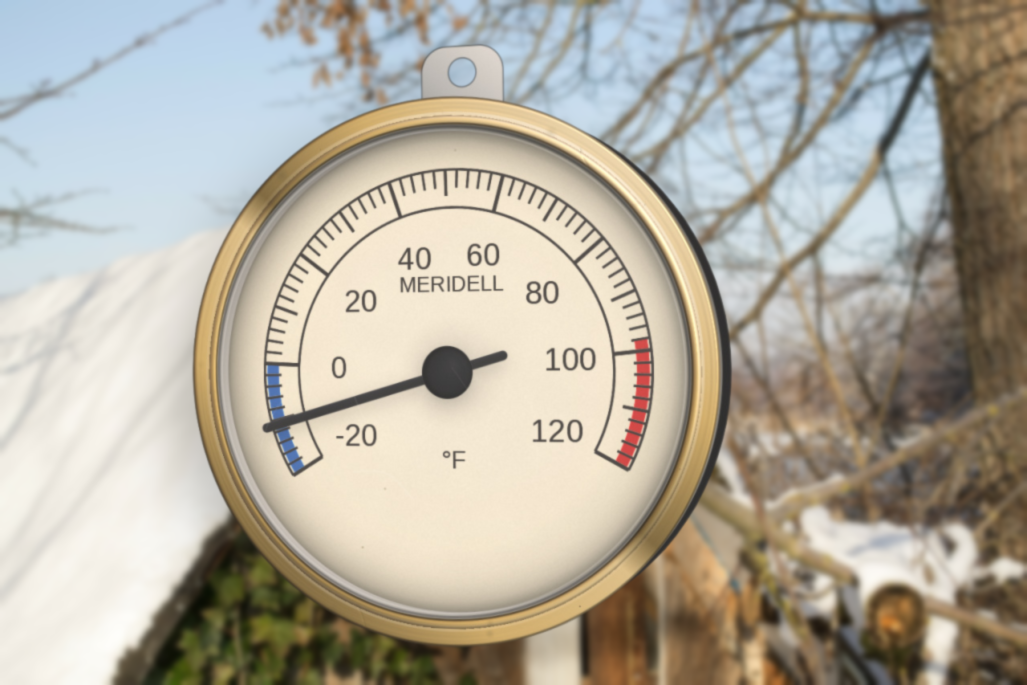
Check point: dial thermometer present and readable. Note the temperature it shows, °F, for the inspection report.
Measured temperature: -11 °F
